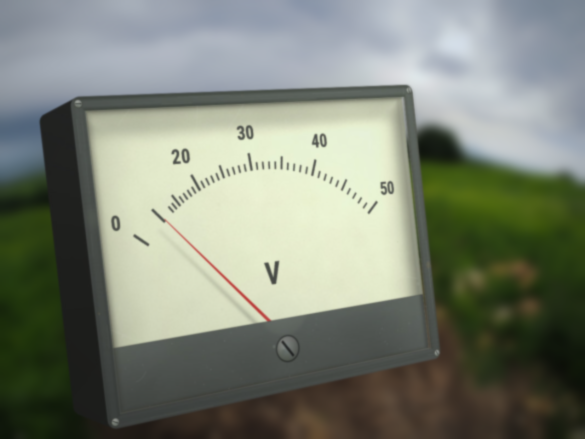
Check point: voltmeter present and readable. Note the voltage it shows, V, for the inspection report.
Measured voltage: 10 V
